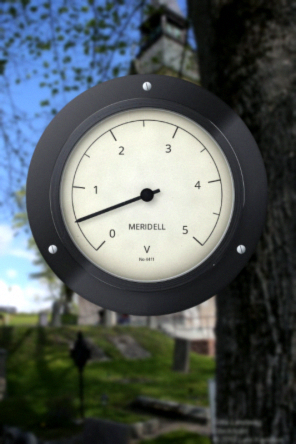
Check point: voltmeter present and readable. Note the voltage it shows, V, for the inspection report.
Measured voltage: 0.5 V
